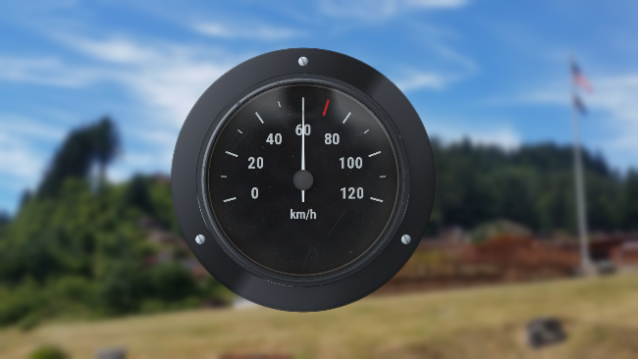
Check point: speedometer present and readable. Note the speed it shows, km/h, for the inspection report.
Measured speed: 60 km/h
